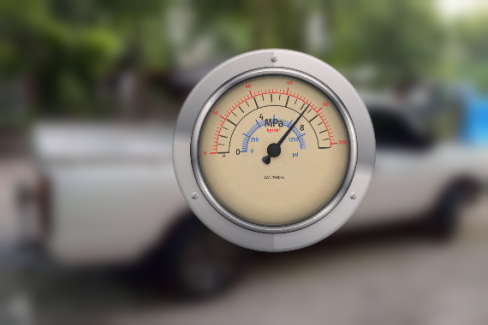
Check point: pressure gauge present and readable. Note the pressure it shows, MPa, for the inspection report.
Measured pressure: 7.25 MPa
